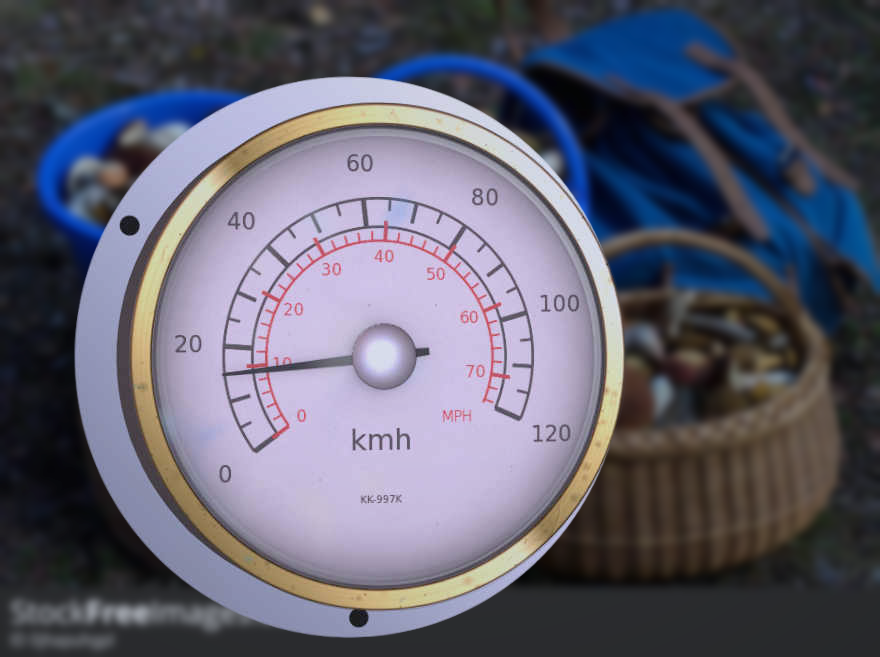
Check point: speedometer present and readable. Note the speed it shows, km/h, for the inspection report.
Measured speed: 15 km/h
